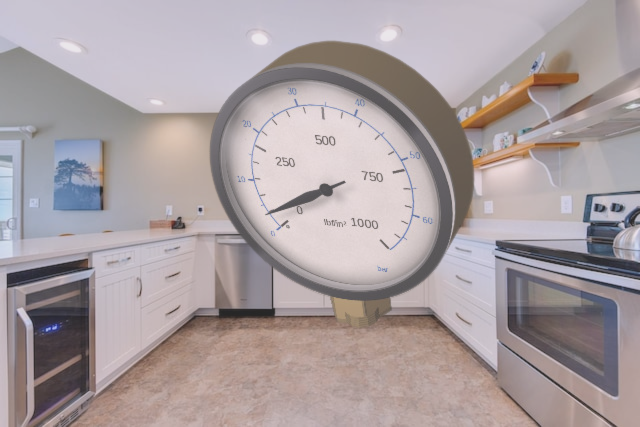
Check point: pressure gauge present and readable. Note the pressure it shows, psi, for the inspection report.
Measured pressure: 50 psi
